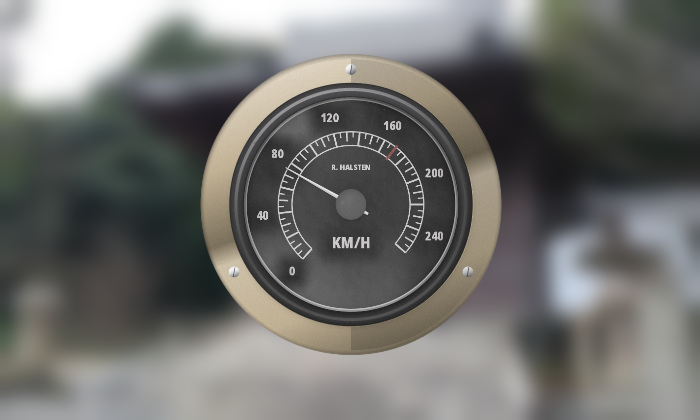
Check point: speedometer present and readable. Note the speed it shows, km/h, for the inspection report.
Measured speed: 75 km/h
